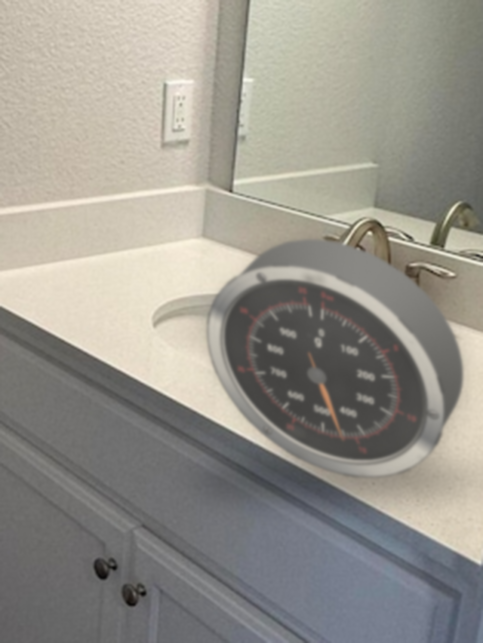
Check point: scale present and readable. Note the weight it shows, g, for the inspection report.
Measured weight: 450 g
